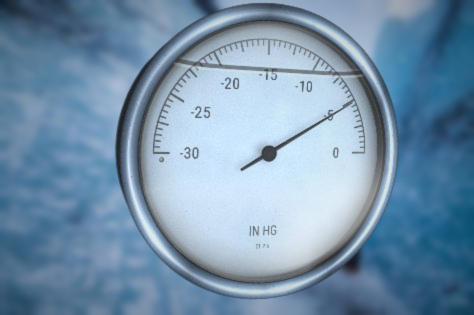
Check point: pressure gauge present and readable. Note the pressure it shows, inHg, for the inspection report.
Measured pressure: -5 inHg
